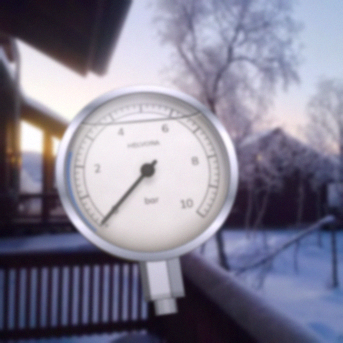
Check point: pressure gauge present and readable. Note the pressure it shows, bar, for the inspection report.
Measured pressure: 0 bar
